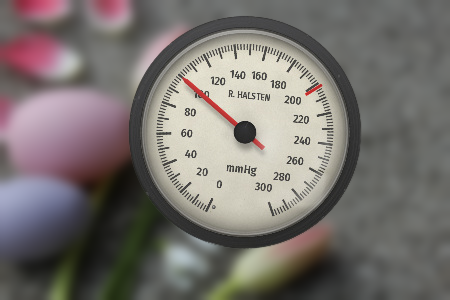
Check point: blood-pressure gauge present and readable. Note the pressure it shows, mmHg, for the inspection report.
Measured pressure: 100 mmHg
